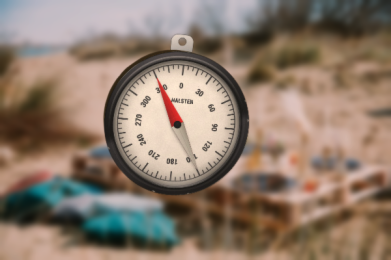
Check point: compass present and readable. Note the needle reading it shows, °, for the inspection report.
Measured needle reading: 330 °
